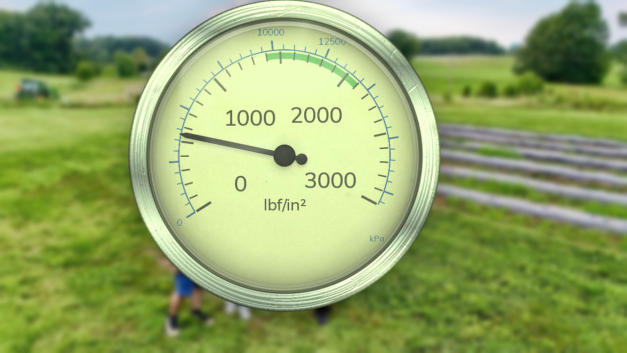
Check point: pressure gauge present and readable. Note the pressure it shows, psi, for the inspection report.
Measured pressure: 550 psi
